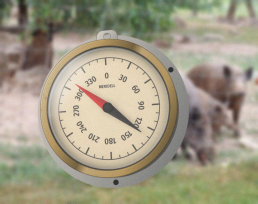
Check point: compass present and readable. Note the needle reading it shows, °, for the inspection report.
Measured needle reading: 310 °
